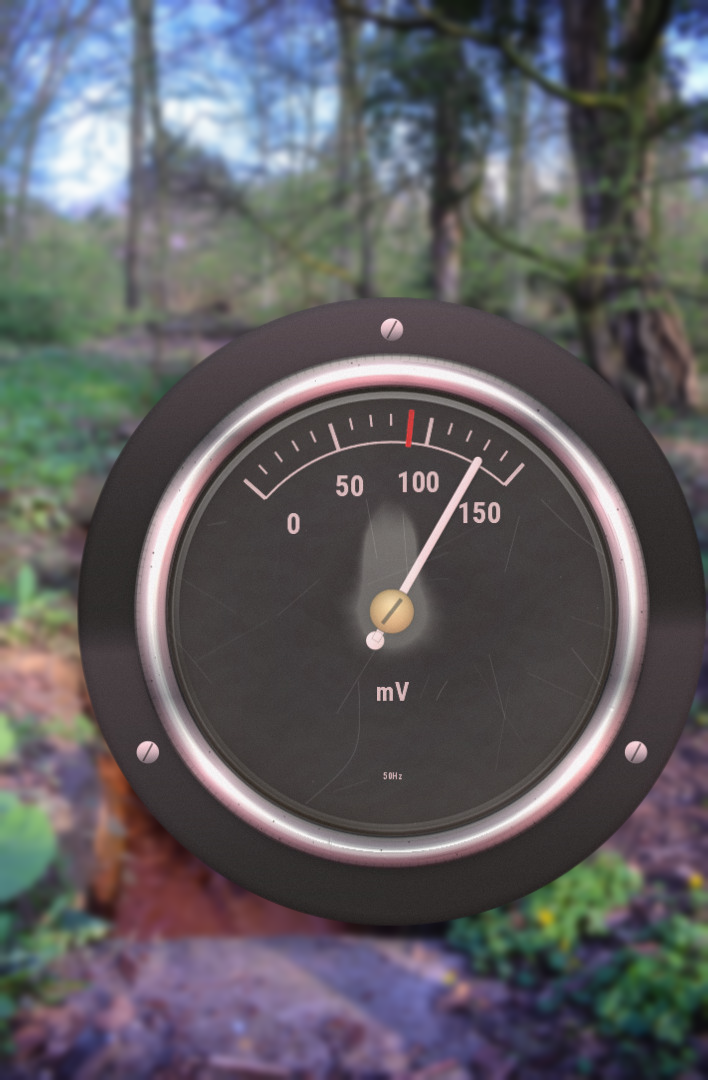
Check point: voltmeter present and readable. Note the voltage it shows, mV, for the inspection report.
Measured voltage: 130 mV
